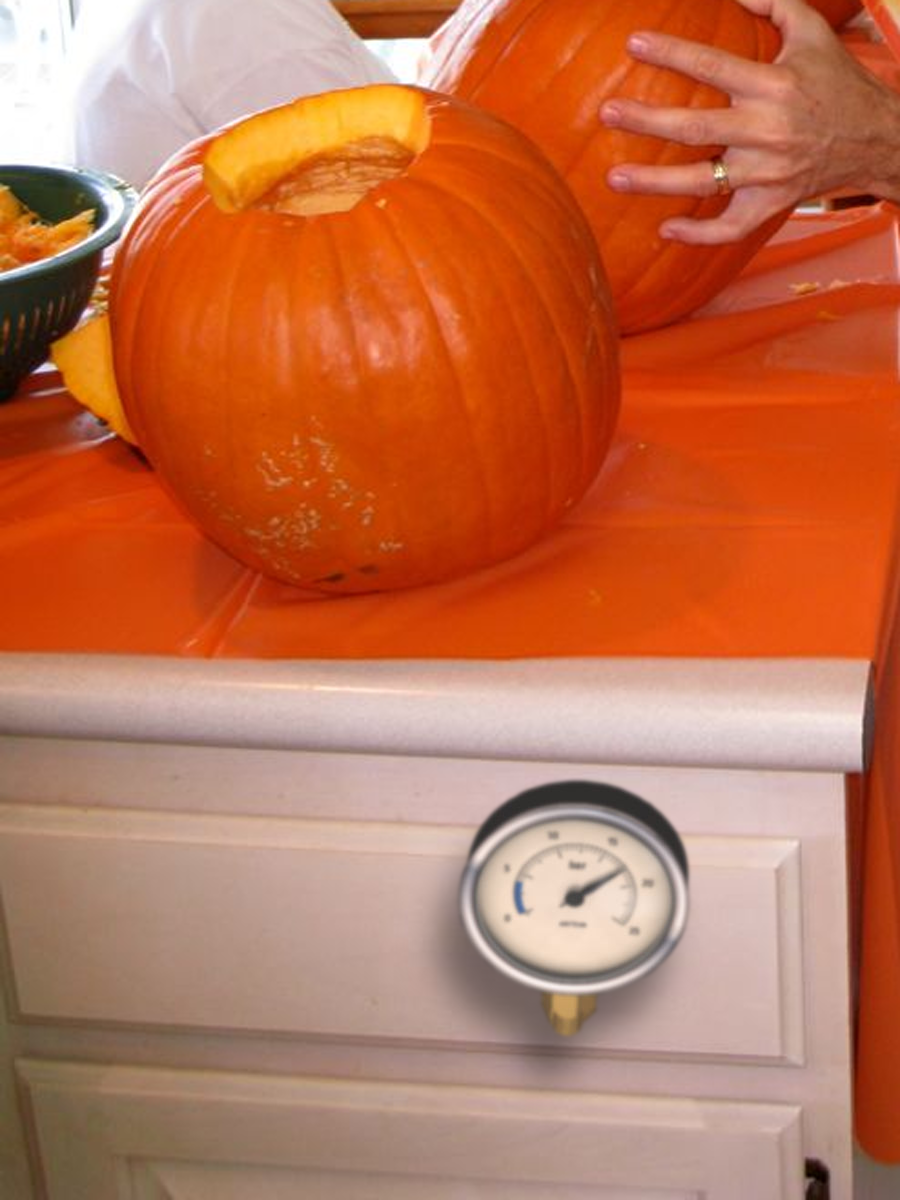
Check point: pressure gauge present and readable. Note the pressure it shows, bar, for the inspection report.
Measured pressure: 17.5 bar
